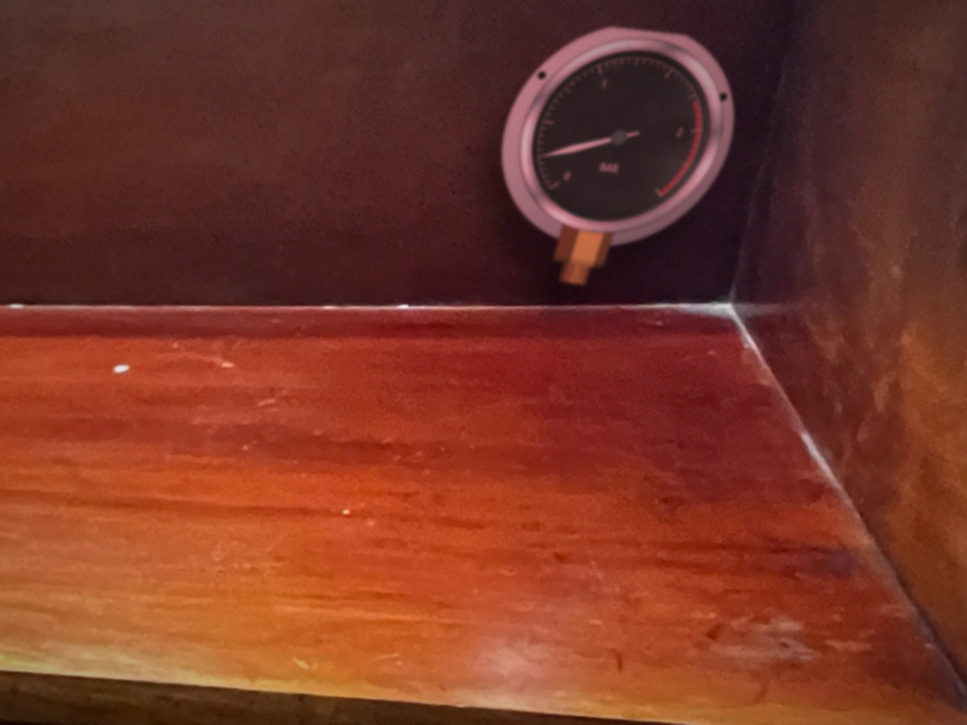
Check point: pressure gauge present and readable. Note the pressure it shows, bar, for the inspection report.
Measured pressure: 0.25 bar
